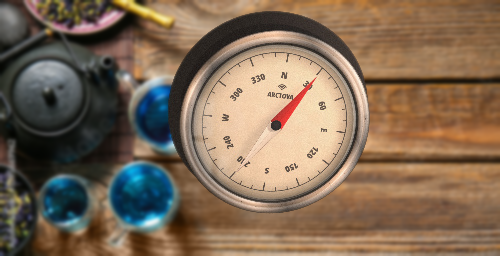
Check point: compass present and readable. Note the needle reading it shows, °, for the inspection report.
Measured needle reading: 30 °
